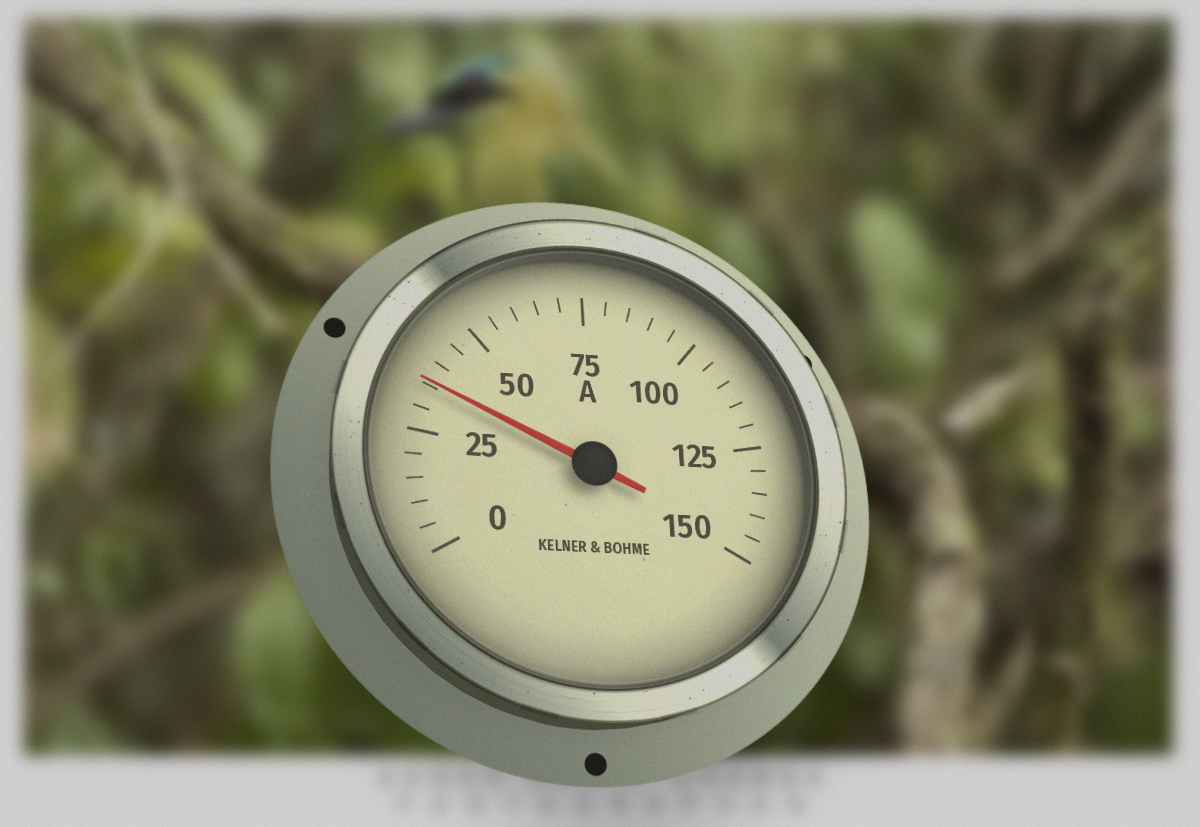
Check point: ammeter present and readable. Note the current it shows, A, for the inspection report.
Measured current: 35 A
